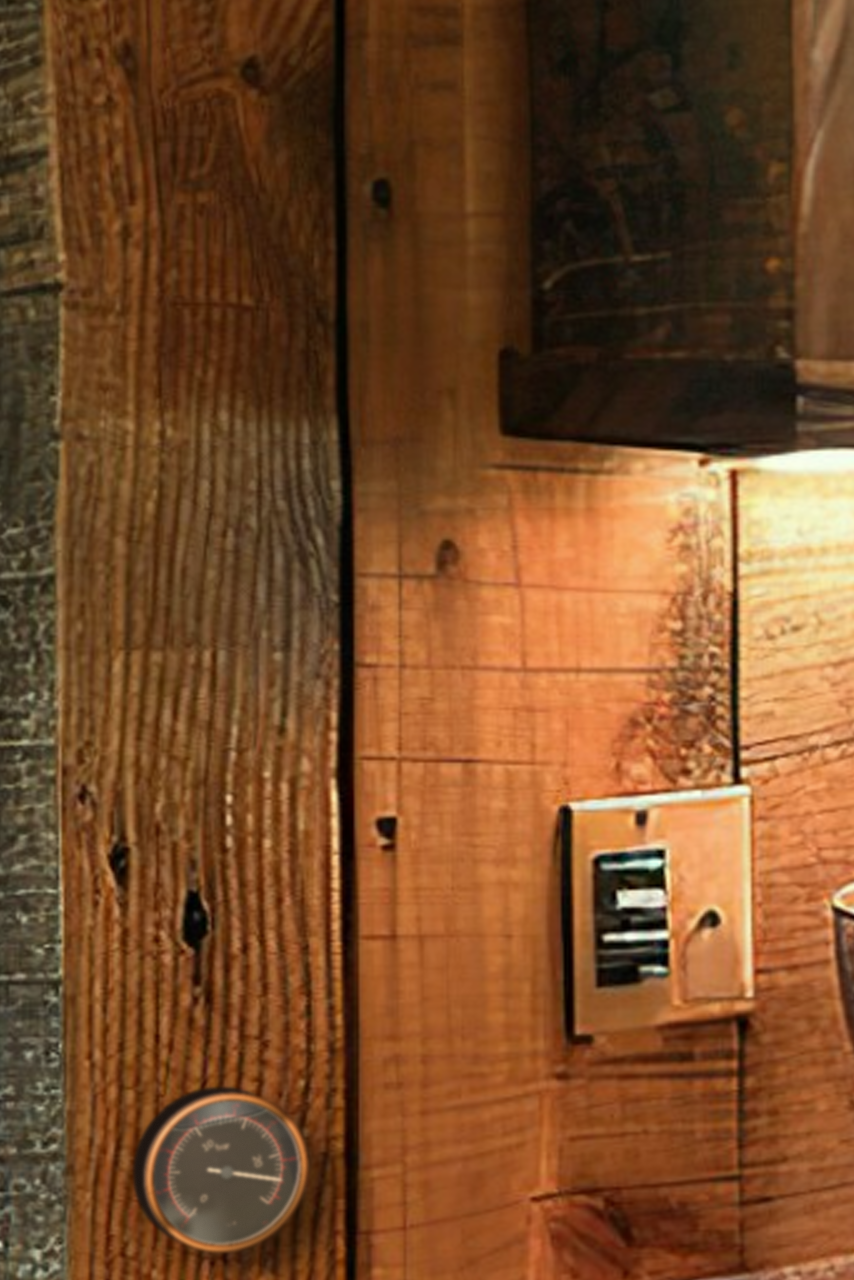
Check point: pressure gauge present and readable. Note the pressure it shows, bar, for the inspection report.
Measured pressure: 22.5 bar
